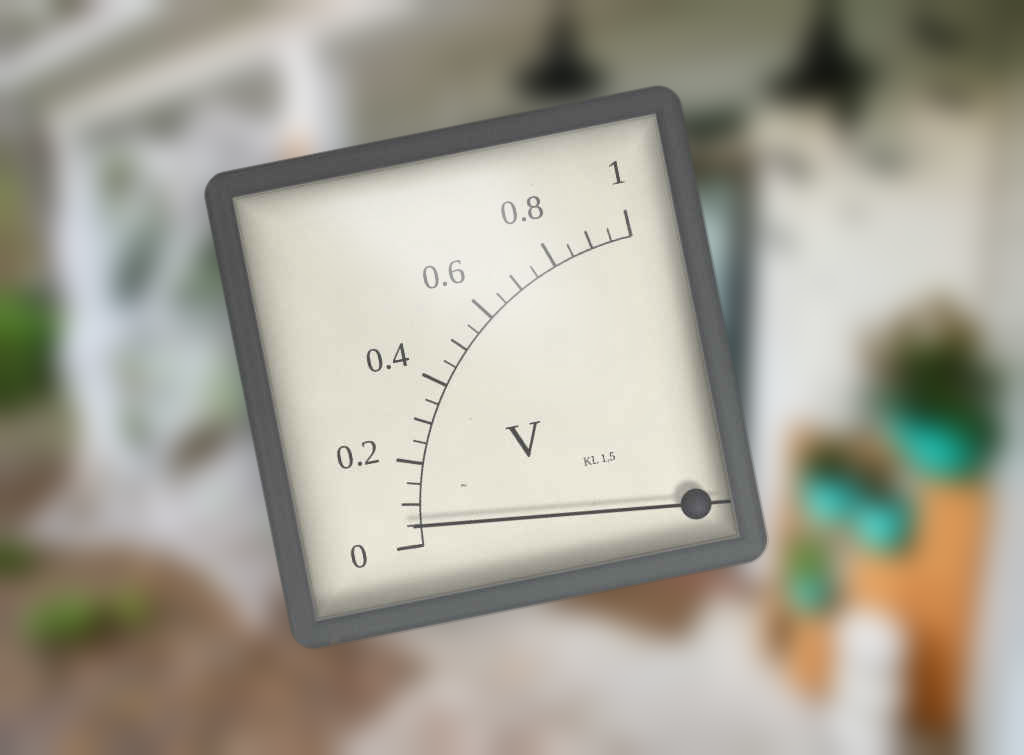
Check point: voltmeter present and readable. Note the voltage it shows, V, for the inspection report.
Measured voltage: 0.05 V
